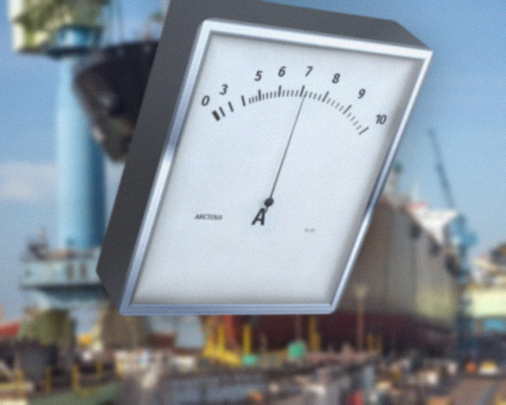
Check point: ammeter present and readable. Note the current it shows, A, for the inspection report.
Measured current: 7 A
